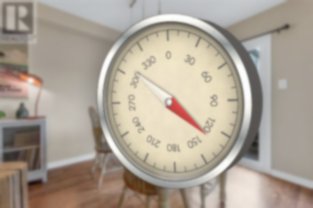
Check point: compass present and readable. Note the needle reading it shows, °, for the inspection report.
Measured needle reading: 130 °
